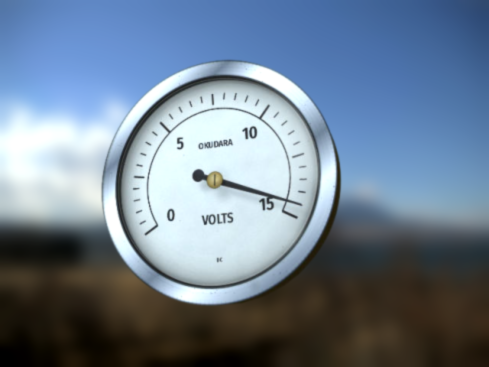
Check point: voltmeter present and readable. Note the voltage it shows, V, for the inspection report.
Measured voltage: 14.5 V
